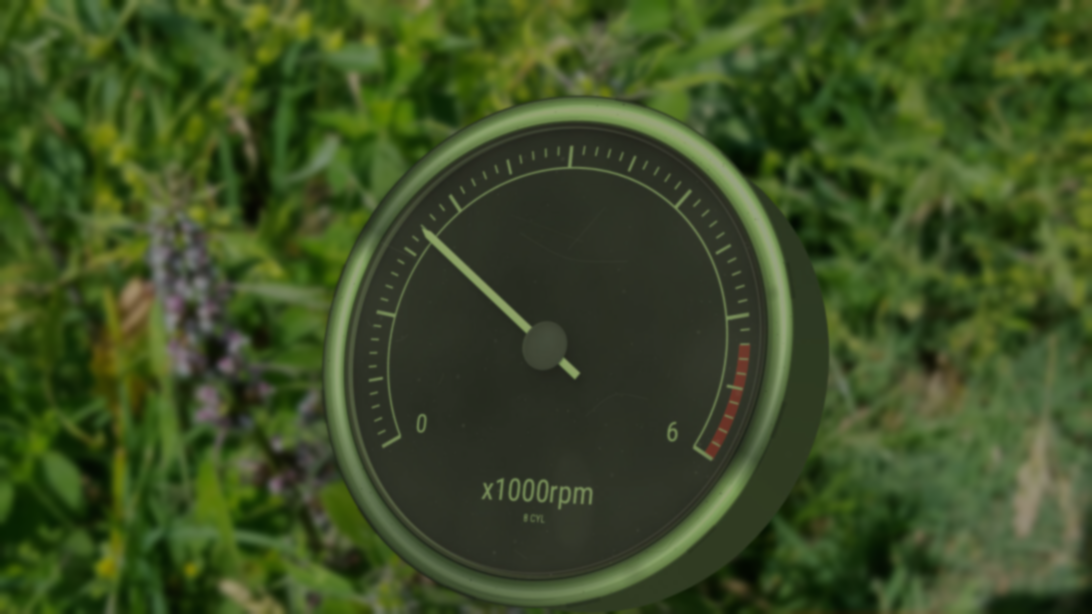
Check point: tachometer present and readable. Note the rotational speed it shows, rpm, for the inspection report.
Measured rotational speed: 1700 rpm
